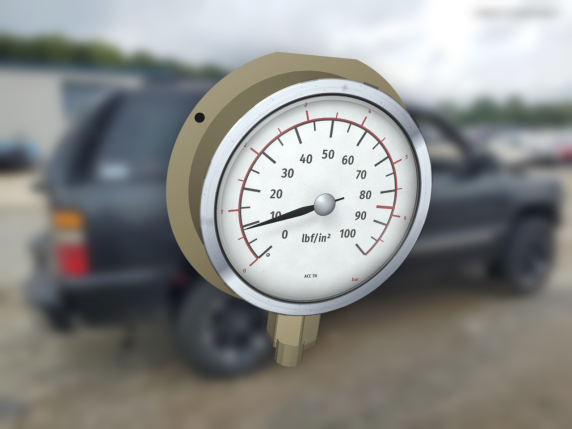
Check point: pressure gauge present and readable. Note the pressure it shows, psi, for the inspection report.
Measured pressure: 10 psi
